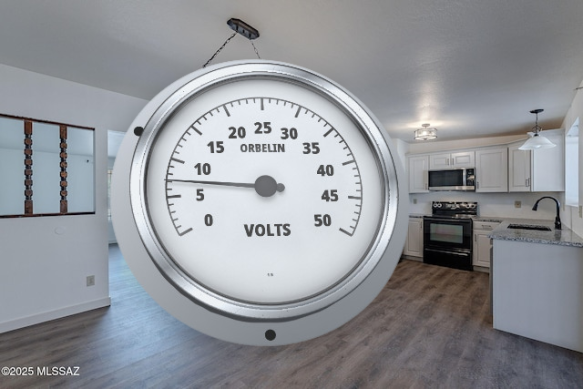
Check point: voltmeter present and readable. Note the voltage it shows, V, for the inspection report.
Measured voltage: 7 V
